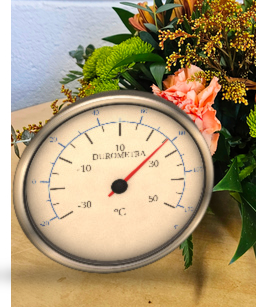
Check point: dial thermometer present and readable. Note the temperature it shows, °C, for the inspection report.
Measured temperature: 25 °C
